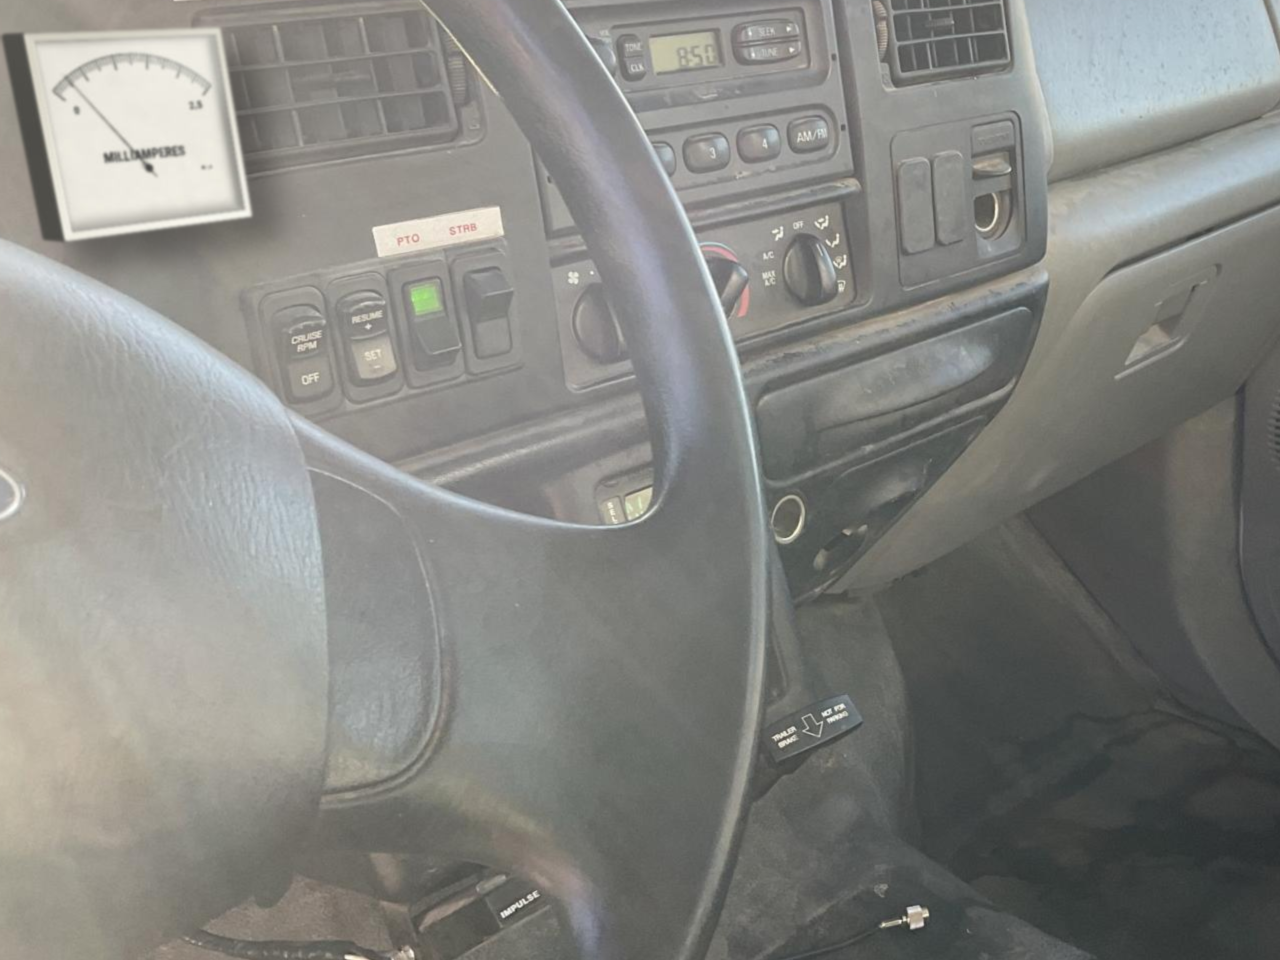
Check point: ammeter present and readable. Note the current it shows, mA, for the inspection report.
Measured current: 0.25 mA
